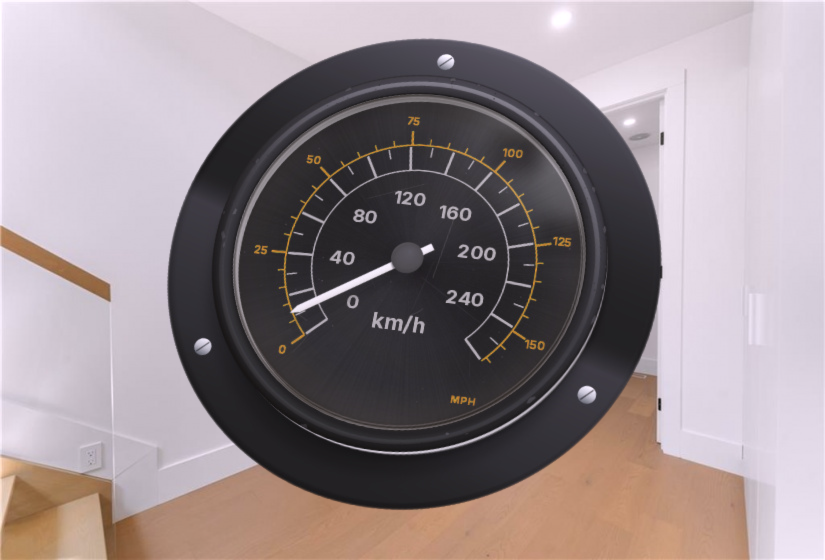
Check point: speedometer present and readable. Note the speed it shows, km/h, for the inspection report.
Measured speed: 10 km/h
